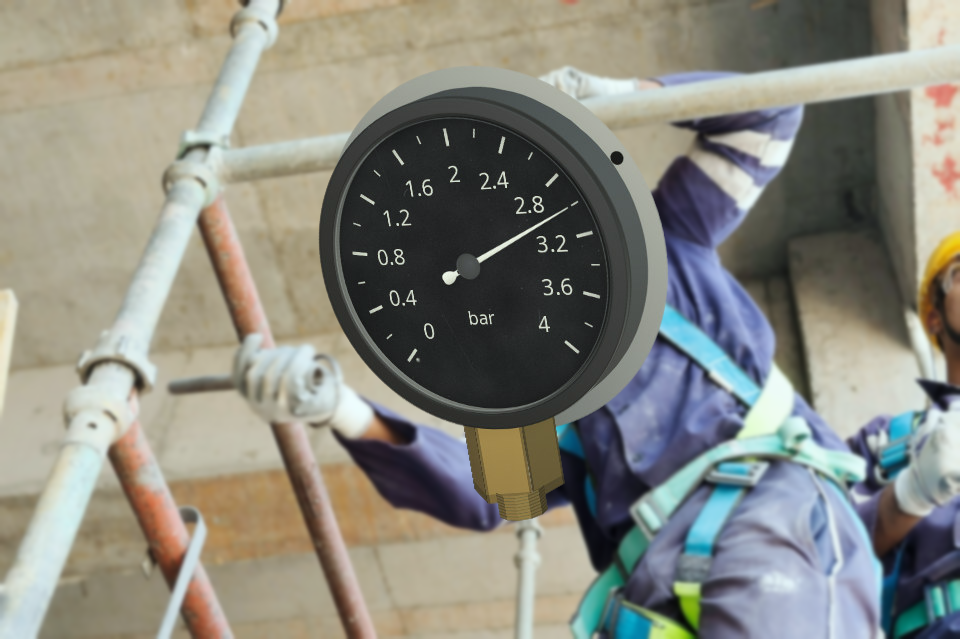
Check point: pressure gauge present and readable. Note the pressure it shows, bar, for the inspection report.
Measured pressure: 3 bar
